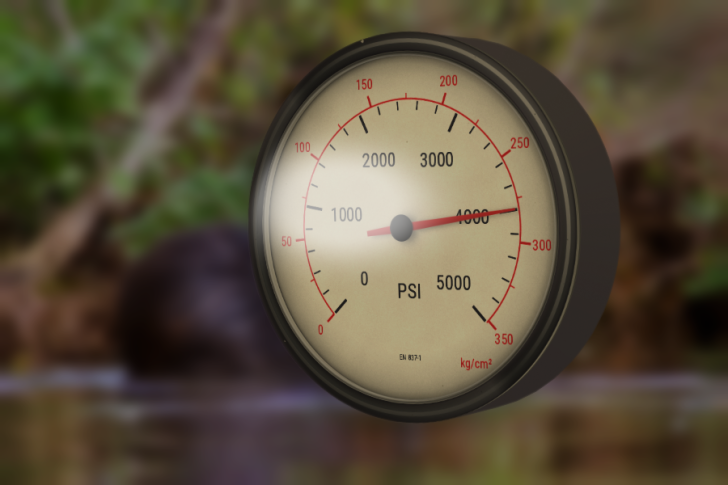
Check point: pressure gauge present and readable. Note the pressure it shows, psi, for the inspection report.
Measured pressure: 4000 psi
